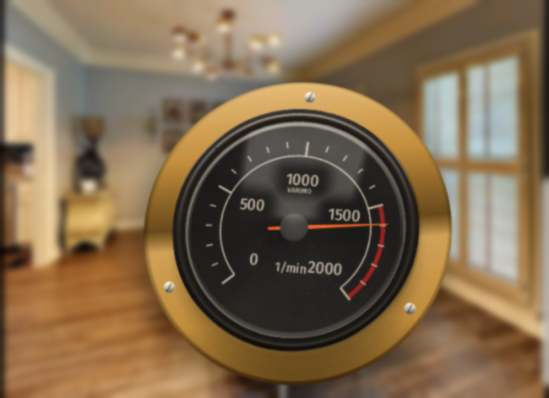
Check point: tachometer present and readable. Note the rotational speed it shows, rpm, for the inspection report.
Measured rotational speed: 1600 rpm
